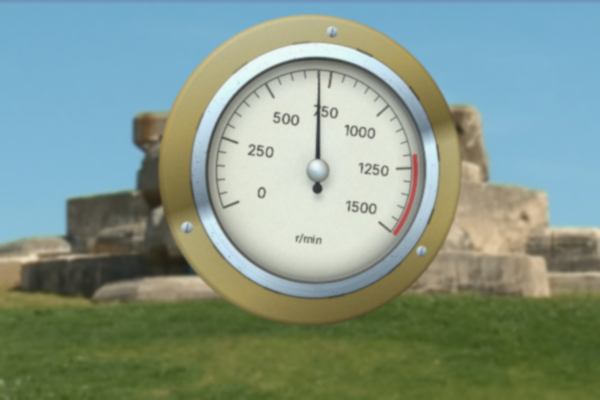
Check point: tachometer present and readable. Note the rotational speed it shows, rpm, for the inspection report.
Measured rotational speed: 700 rpm
